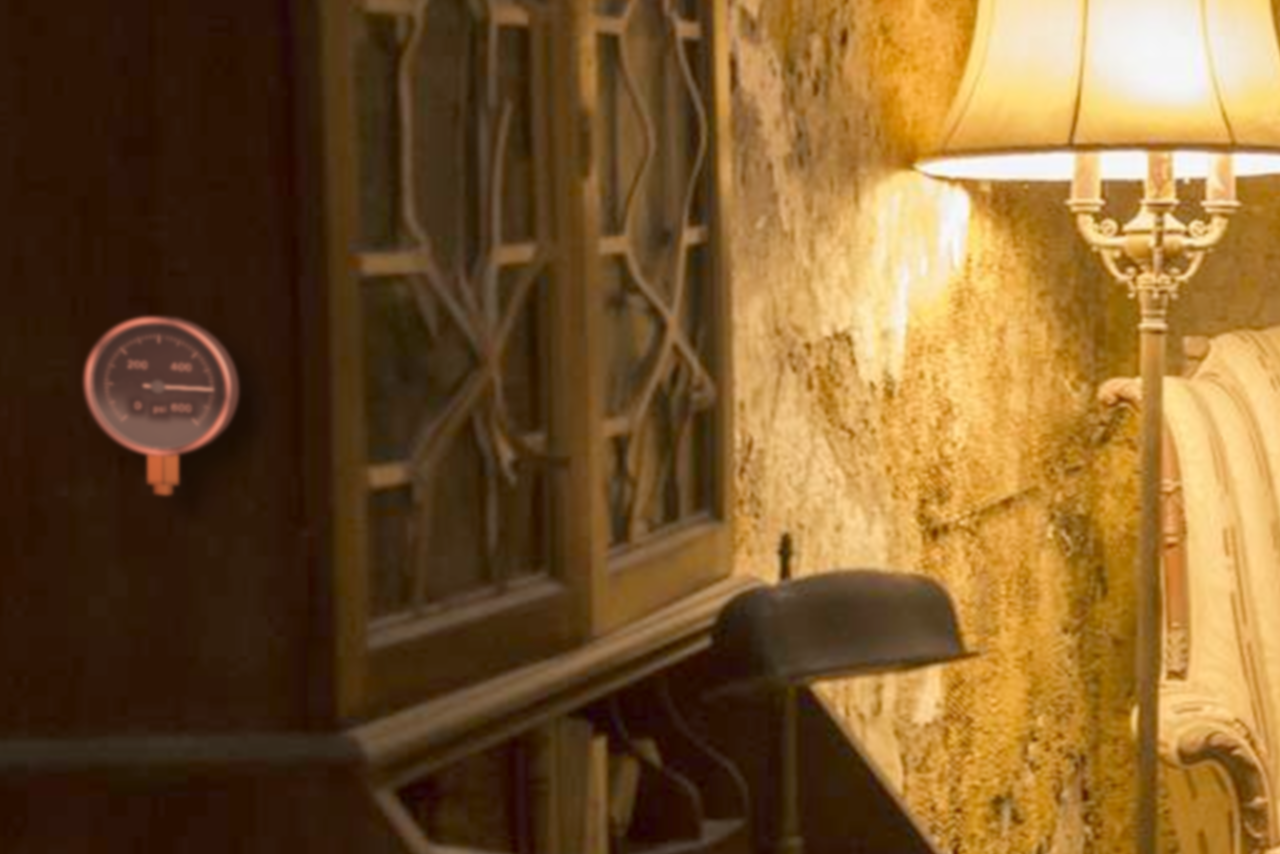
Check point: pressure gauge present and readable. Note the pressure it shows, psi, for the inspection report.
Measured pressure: 500 psi
